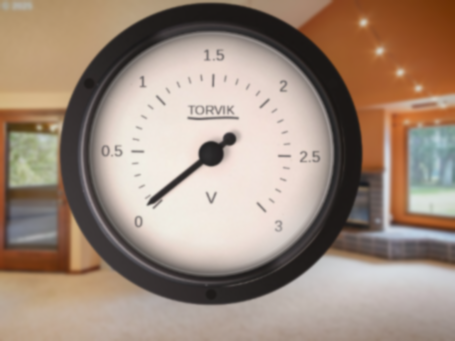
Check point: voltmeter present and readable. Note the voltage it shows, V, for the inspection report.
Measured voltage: 0.05 V
